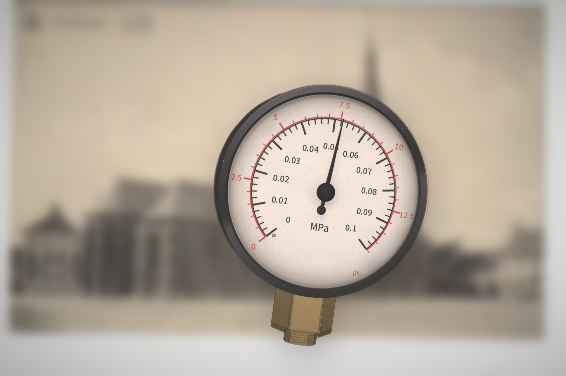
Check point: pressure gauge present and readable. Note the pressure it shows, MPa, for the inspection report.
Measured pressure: 0.052 MPa
